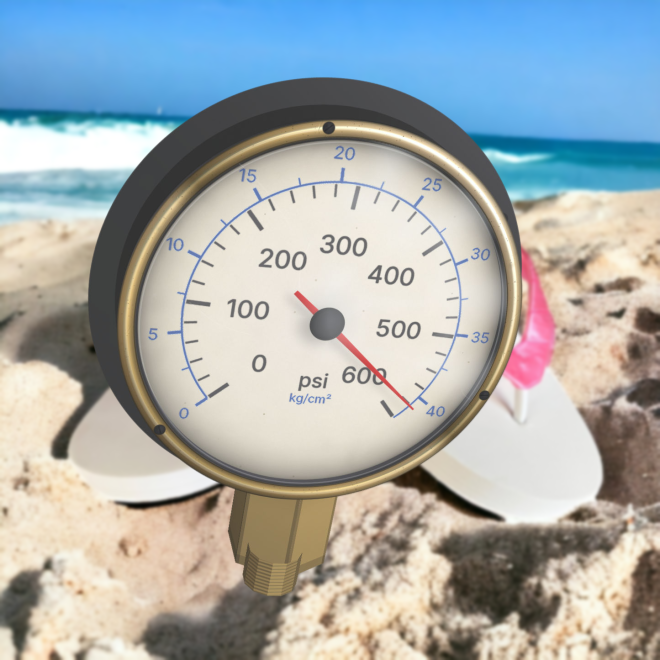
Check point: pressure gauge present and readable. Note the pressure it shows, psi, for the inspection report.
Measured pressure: 580 psi
